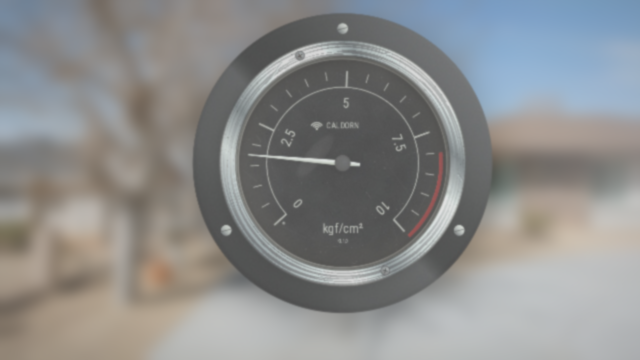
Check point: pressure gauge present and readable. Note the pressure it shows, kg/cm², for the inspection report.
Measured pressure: 1.75 kg/cm²
